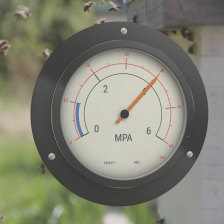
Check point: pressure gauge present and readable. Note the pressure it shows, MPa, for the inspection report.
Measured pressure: 4 MPa
